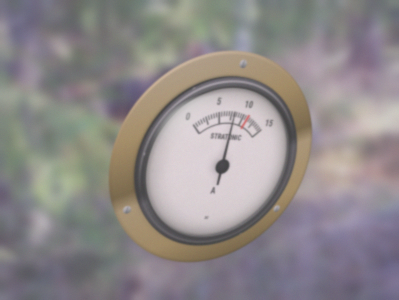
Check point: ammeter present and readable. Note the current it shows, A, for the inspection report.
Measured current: 7.5 A
